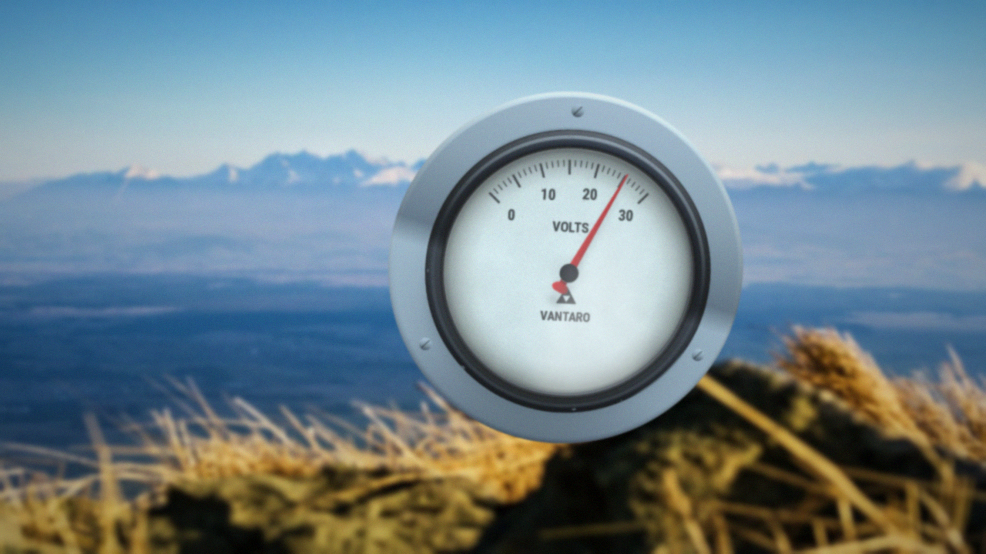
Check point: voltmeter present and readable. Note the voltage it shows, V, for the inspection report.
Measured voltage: 25 V
